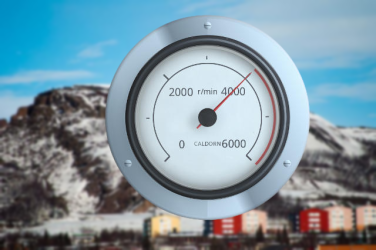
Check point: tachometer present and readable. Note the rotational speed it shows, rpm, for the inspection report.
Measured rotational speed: 4000 rpm
